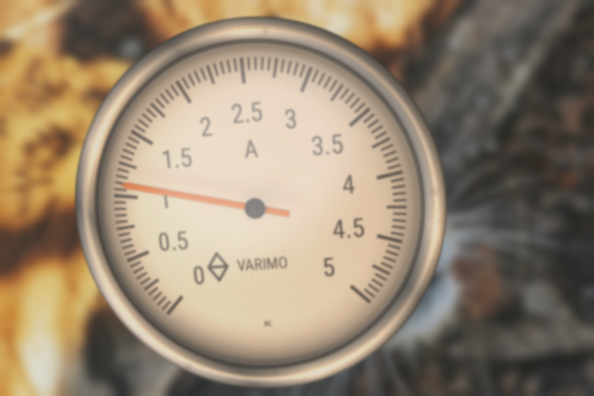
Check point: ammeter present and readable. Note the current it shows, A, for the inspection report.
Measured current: 1.1 A
